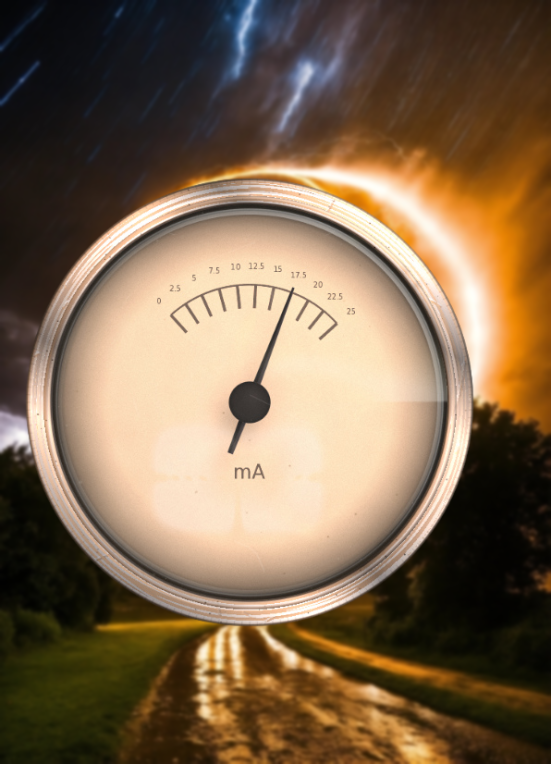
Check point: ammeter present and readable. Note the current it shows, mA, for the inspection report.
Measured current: 17.5 mA
